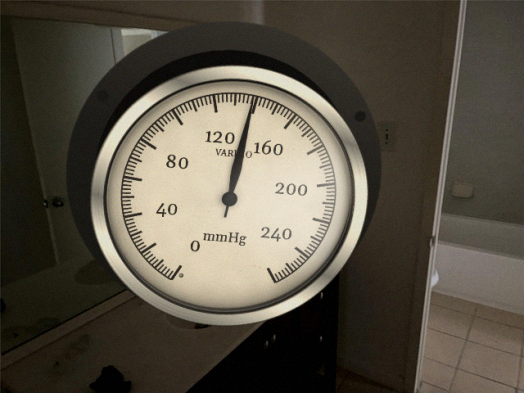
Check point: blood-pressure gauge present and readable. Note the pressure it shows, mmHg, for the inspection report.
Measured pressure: 138 mmHg
